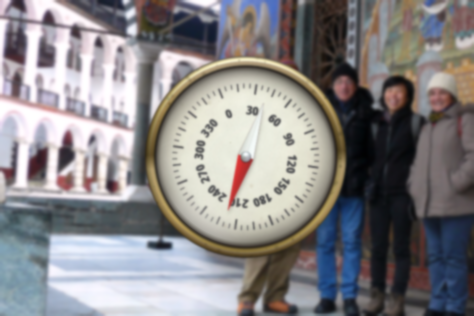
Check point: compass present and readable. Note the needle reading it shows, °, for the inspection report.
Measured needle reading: 220 °
